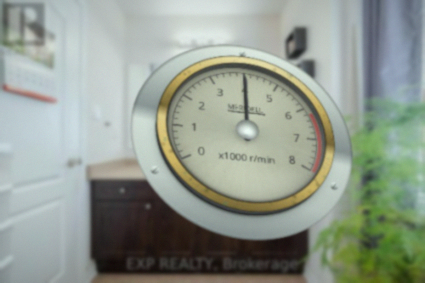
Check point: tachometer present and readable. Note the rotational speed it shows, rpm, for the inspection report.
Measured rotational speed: 4000 rpm
